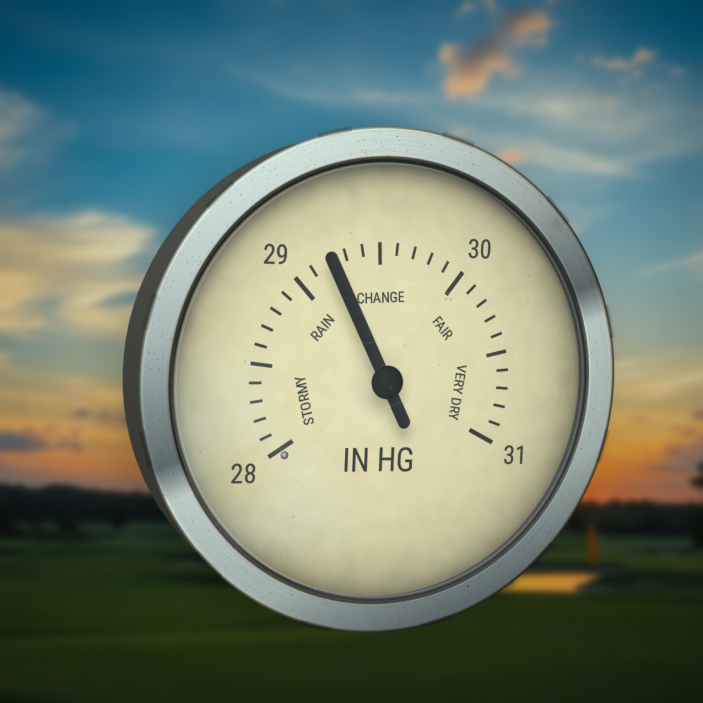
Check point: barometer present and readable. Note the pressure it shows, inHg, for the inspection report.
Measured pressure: 29.2 inHg
